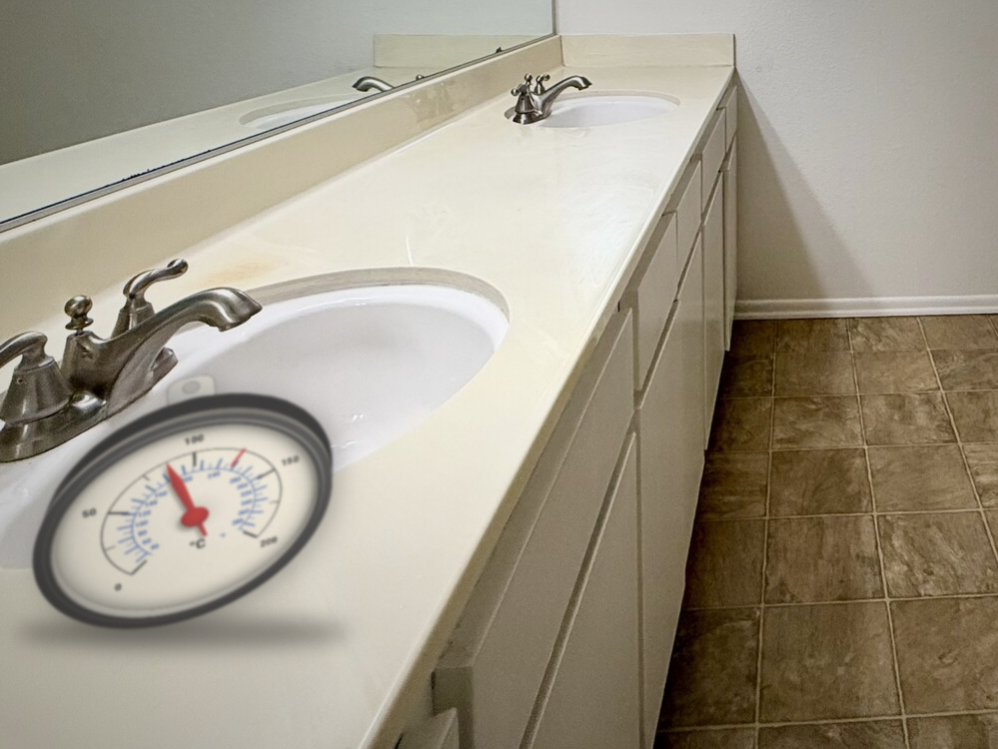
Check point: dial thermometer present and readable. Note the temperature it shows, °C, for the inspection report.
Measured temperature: 87.5 °C
